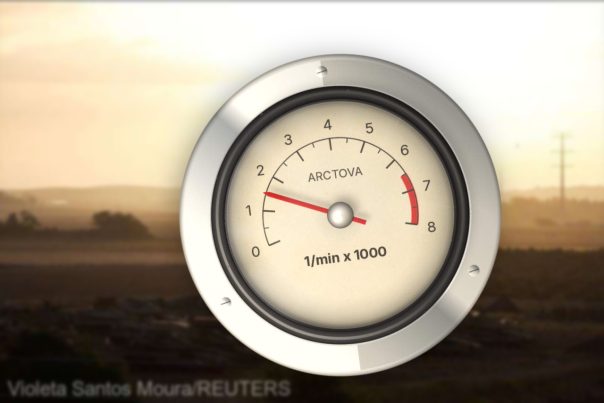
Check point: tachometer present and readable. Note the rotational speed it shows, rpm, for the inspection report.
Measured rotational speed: 1500 rpm
